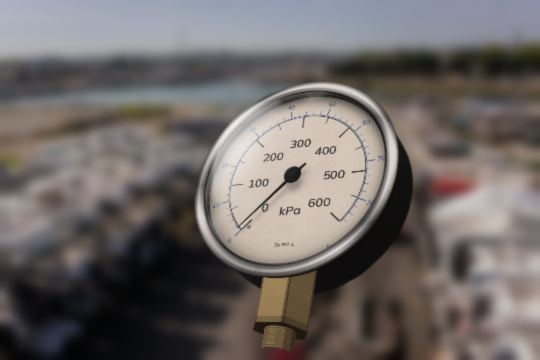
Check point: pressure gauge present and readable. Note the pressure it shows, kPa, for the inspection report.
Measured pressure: 0 kPa
